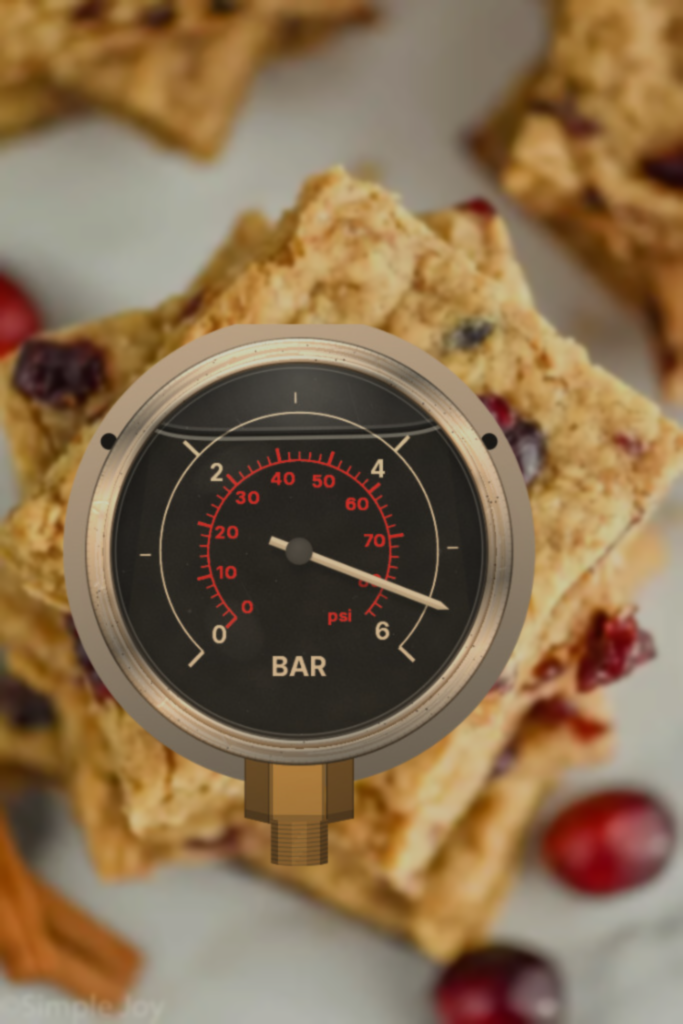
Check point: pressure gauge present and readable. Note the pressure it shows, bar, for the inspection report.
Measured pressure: 5.5 bar
